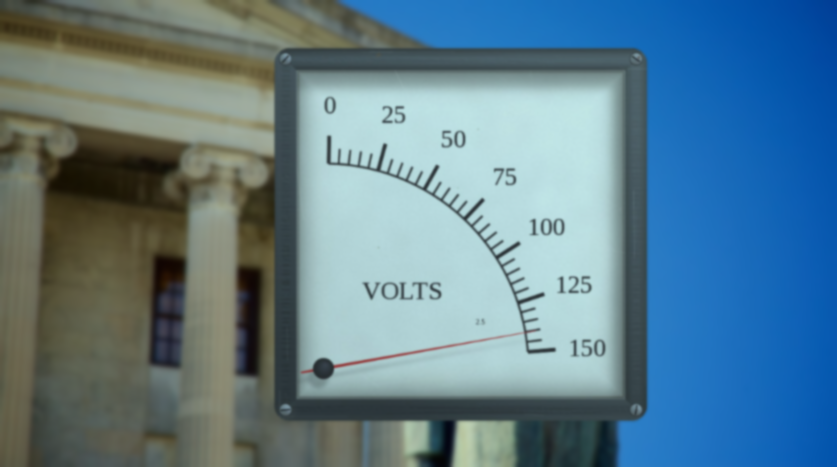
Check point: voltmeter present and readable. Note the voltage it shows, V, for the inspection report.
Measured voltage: 140 V
